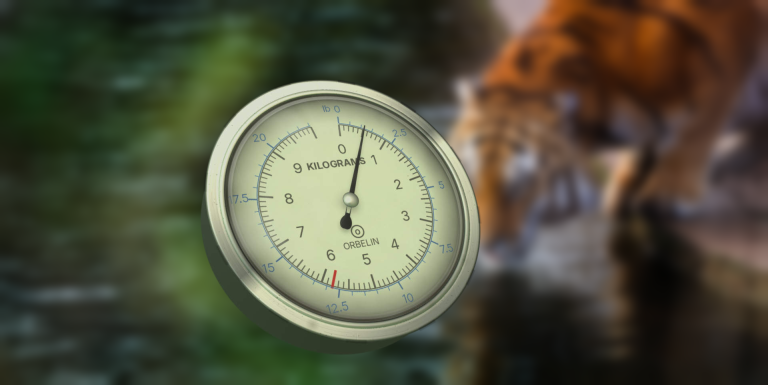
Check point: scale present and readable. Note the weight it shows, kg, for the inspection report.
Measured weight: 0.5 kg
